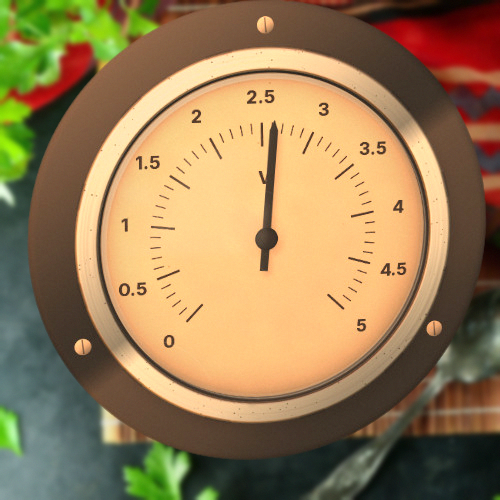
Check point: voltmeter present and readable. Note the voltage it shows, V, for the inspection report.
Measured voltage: 2.6 V
